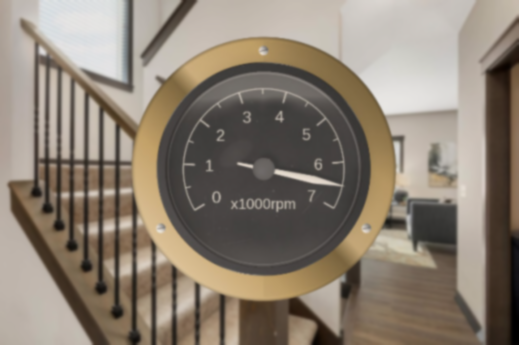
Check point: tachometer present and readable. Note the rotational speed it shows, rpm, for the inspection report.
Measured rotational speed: 6500 rpm
